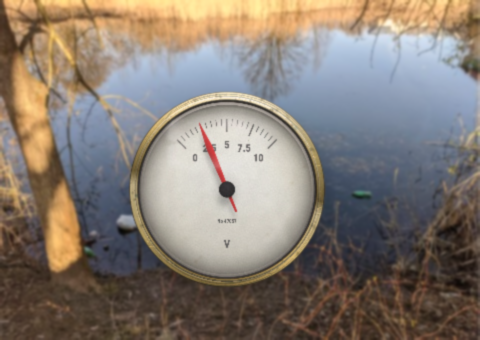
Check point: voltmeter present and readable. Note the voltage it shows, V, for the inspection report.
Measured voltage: 2.5 V
